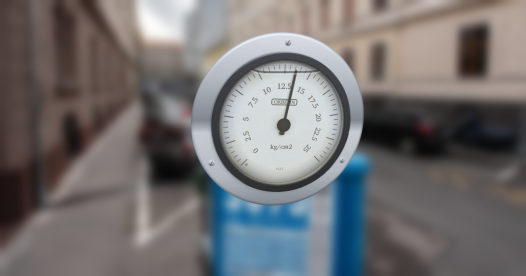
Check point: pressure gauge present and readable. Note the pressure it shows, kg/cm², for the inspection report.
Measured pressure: 13.5 kg/cm²
